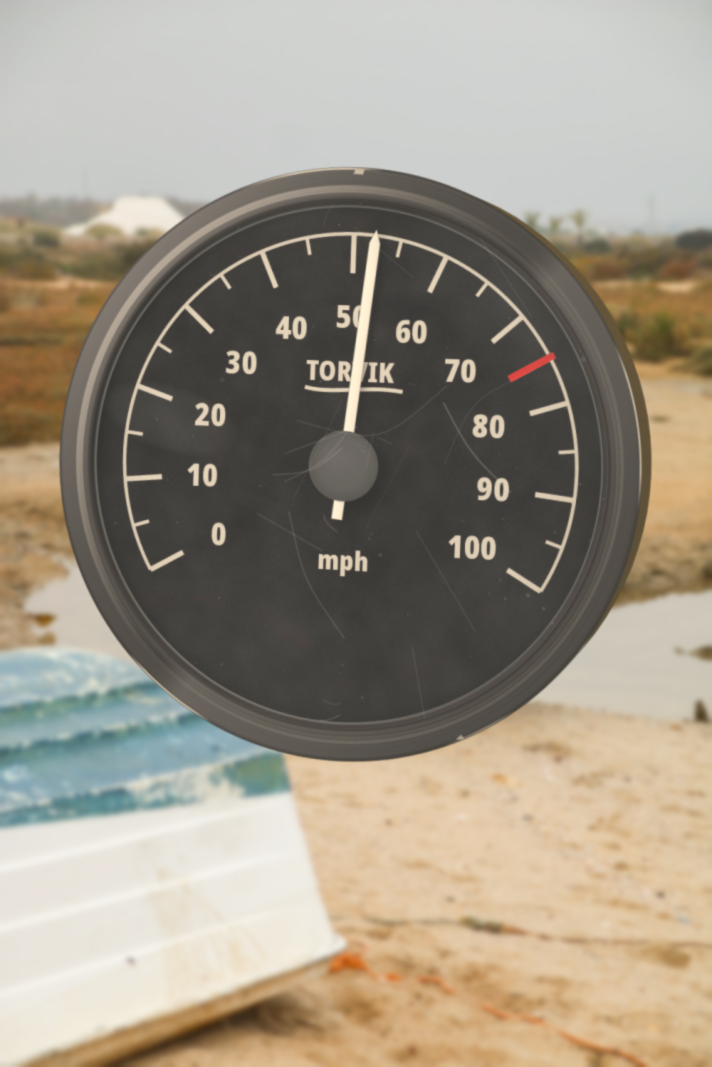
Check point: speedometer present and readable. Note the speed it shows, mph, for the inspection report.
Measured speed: 52.5 mph
